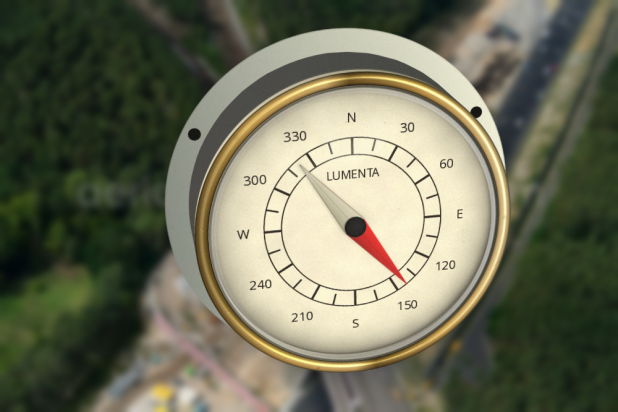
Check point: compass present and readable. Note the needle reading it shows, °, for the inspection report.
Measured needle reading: 142.5 °
